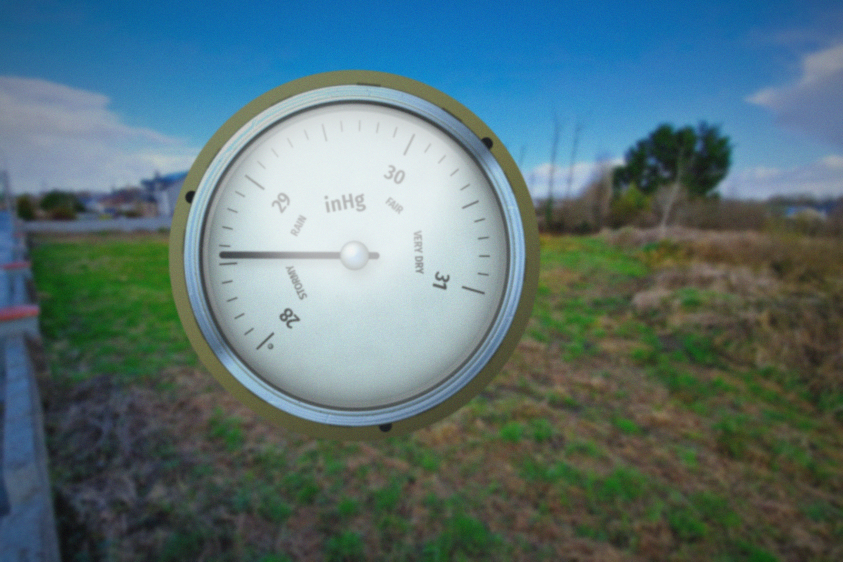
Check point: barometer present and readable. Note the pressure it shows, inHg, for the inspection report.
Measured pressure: 28.55 inHg
